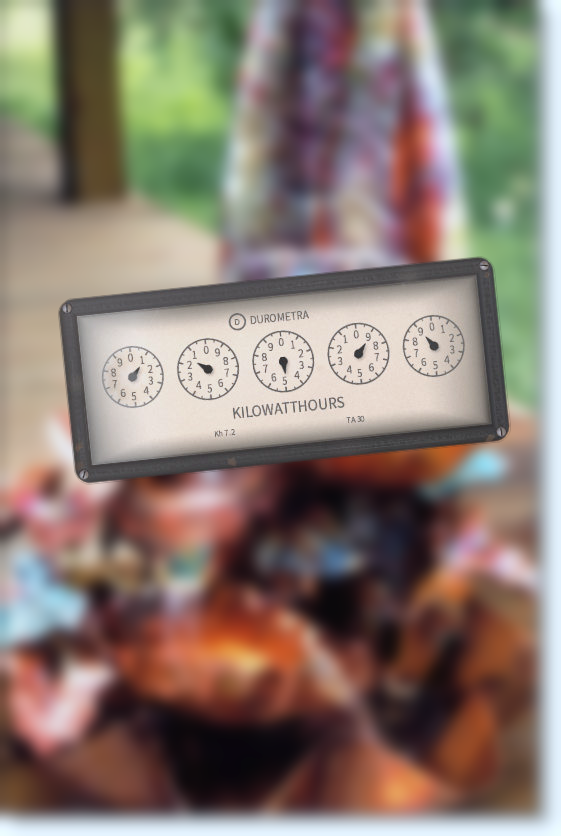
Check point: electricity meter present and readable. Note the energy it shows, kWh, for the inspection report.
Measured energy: 11489 kWh
